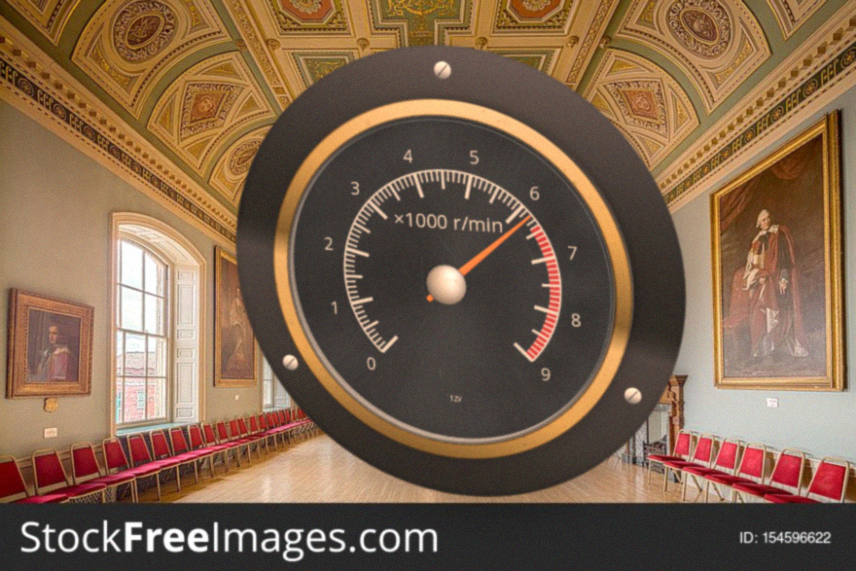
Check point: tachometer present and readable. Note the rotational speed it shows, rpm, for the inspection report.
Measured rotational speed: 6200 rpm
